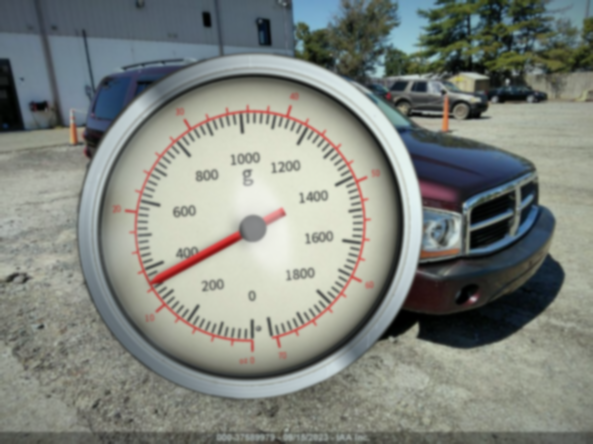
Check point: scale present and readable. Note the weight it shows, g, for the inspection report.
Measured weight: 360 g
